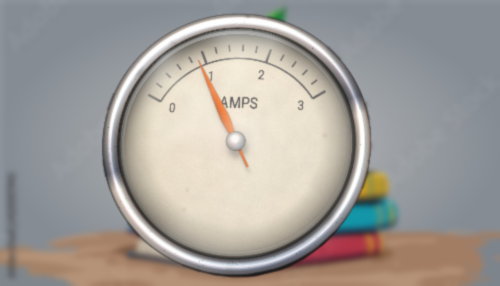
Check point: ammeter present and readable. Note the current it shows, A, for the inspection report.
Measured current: 0.9 A
